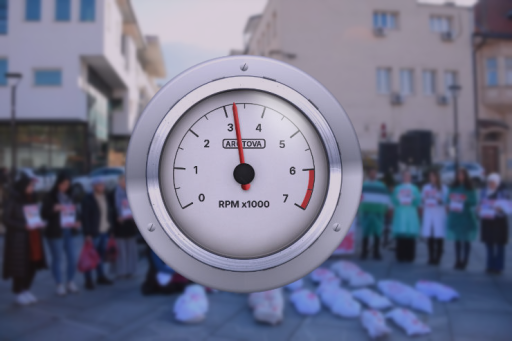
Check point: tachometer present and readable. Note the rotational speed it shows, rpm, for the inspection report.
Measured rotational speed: 3250 rpm
